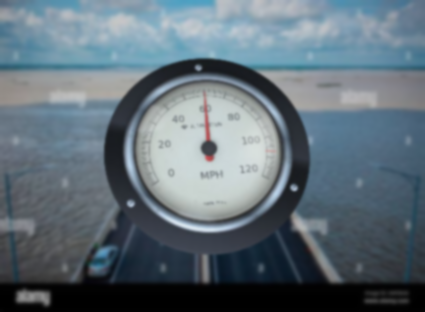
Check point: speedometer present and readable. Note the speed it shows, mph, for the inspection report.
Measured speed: 60 mph
